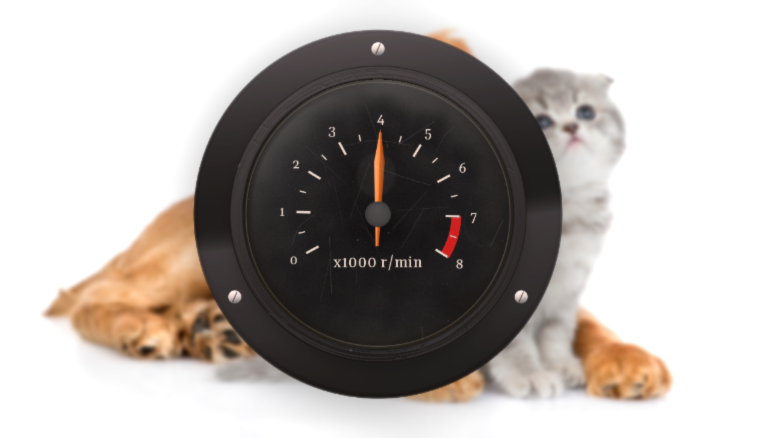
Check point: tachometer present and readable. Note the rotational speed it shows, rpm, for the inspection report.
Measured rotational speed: 4000 rpm
